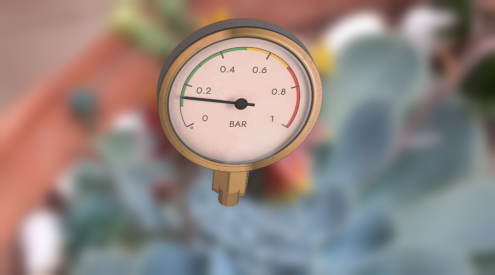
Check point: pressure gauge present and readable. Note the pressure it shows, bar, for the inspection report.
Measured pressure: 0.15 bar
